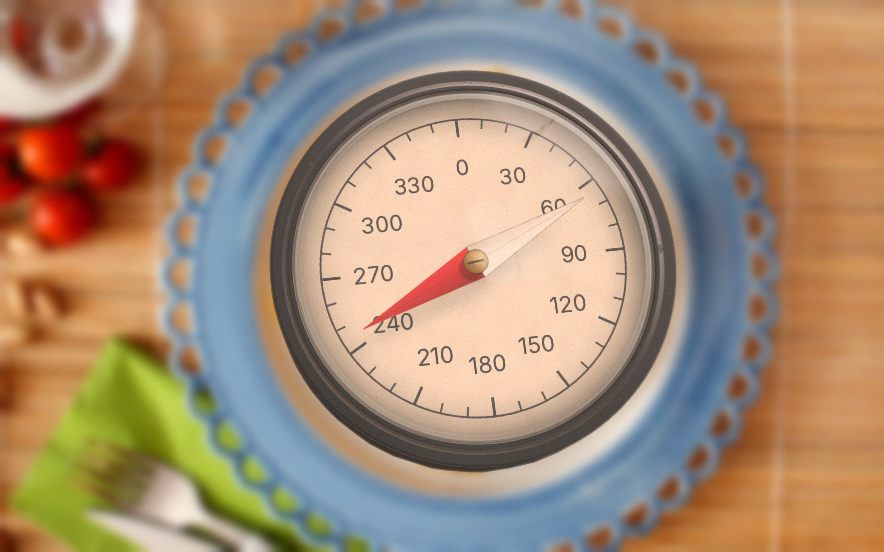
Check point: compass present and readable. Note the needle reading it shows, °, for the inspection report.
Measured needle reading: 245 °
